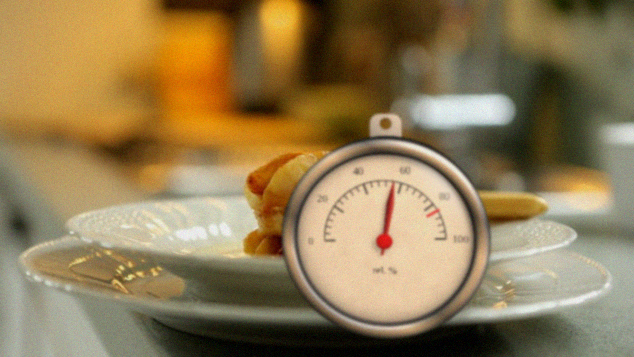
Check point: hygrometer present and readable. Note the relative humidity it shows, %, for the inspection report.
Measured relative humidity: 56 %
